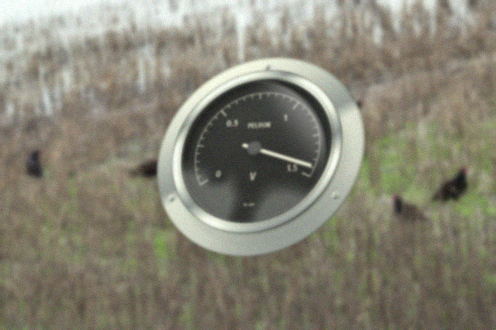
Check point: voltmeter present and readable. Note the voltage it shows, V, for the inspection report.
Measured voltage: 1.45 V
